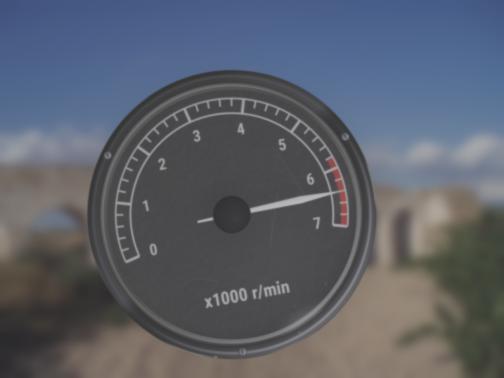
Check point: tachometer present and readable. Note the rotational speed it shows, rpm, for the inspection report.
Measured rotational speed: 6400 rpm
